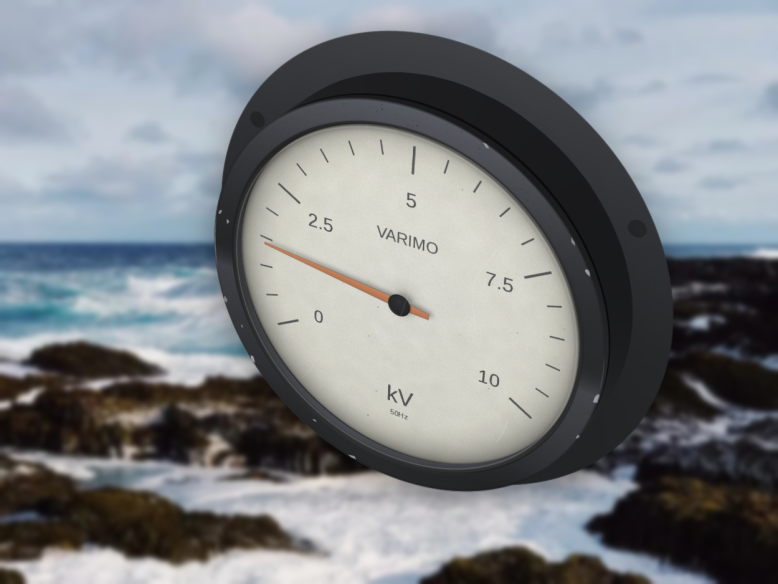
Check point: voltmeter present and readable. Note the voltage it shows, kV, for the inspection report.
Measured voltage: 1.5 kV
